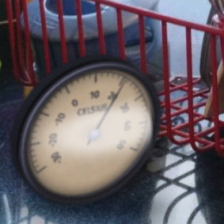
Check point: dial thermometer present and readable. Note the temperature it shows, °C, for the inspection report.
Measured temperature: 20 °C
